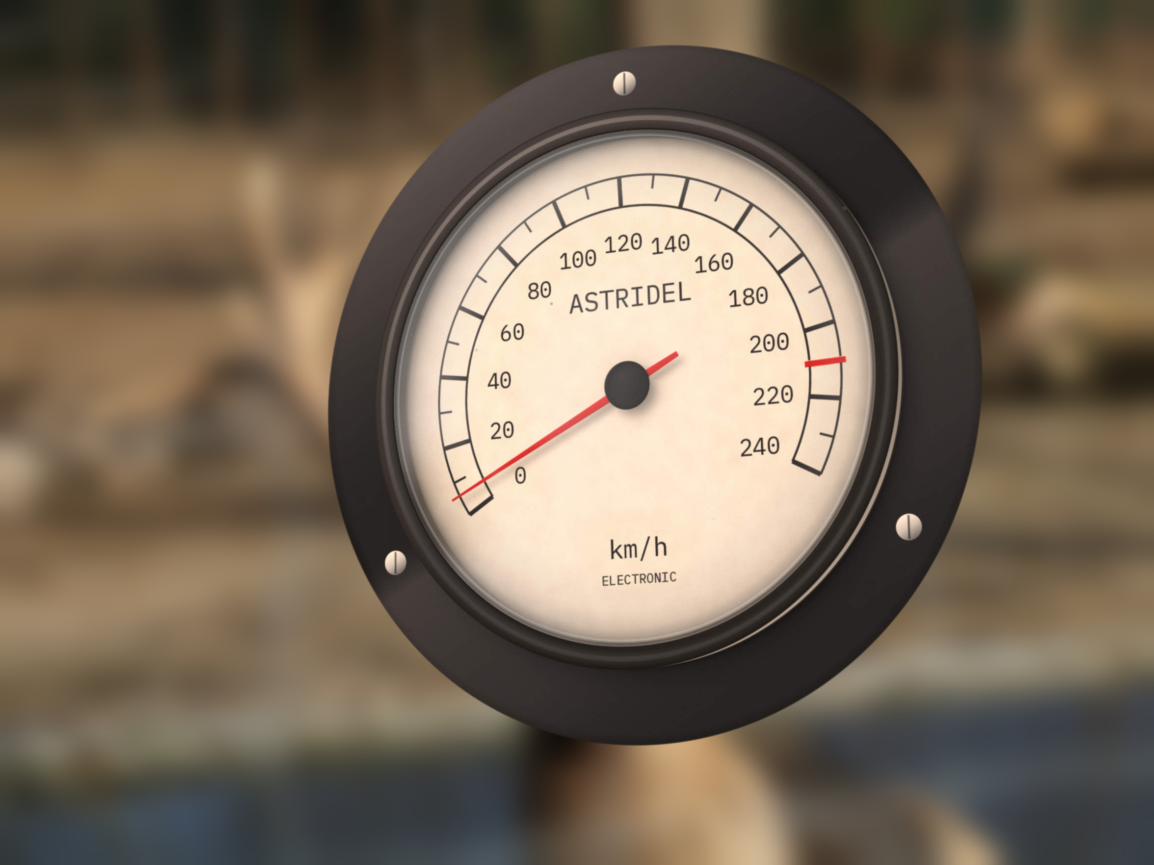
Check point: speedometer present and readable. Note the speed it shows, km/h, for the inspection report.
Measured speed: 5 km/h
